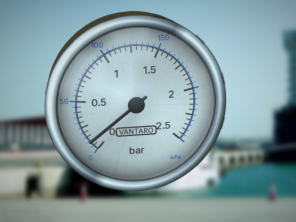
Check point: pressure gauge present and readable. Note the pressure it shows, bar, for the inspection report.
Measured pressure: 0.1 bar
